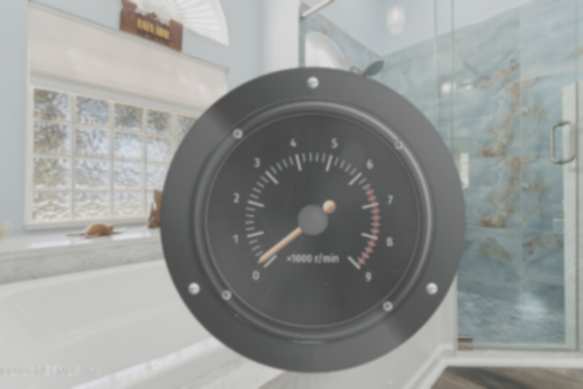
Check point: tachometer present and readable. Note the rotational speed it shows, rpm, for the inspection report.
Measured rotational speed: 200 rpm
